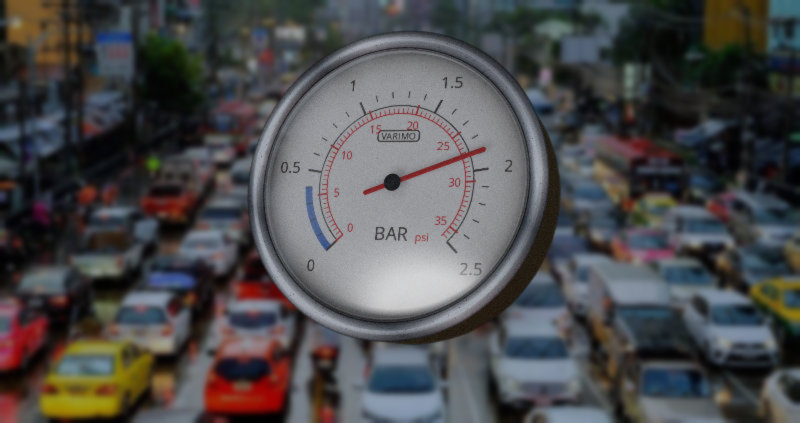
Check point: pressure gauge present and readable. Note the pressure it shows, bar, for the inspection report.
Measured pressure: 1.9 bar
